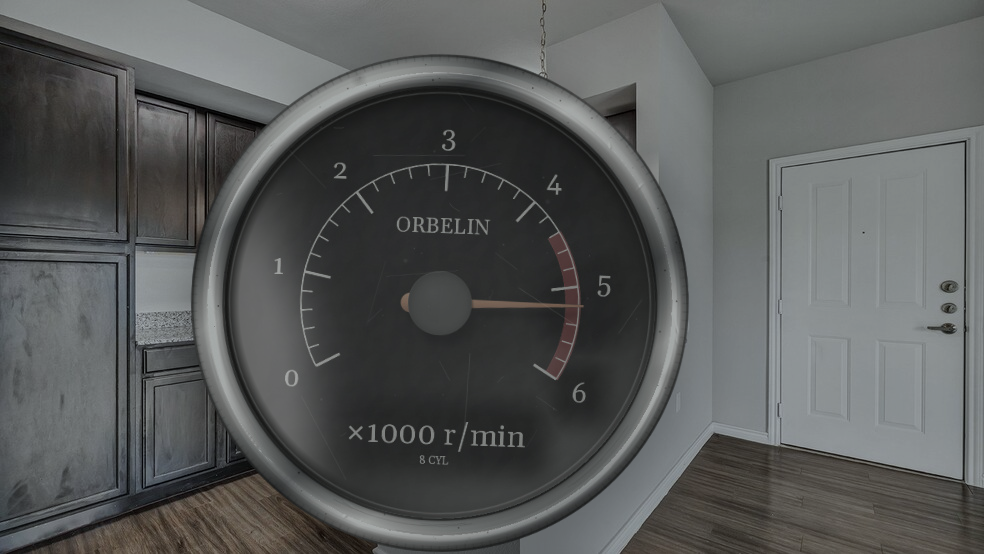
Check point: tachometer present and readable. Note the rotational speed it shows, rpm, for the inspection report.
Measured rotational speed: 5200 rpm
